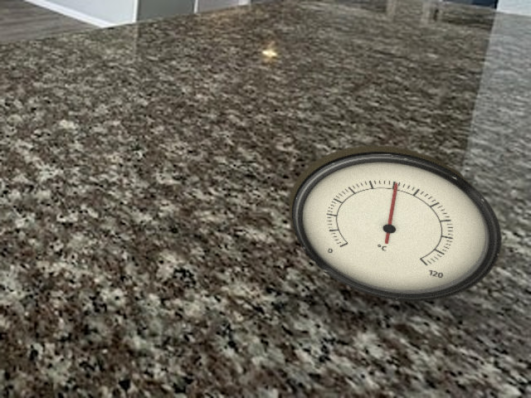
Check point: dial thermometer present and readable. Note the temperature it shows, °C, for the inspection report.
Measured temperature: 60 °C
